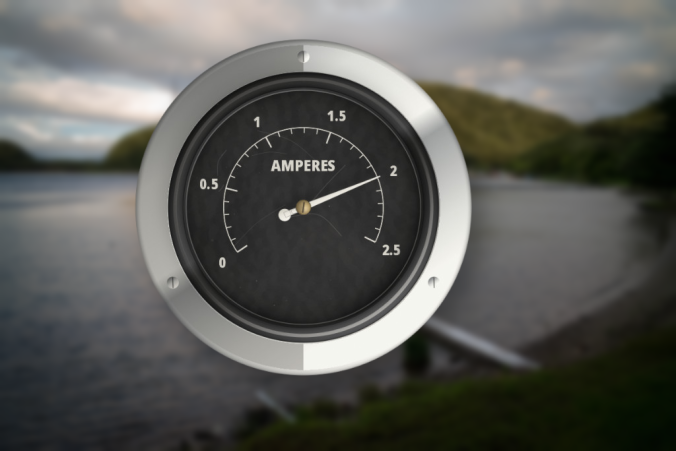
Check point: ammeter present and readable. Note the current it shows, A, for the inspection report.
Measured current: 2 A
